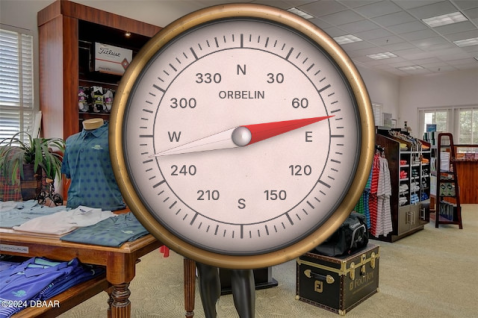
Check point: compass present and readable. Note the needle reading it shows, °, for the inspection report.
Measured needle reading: 77.5 °
